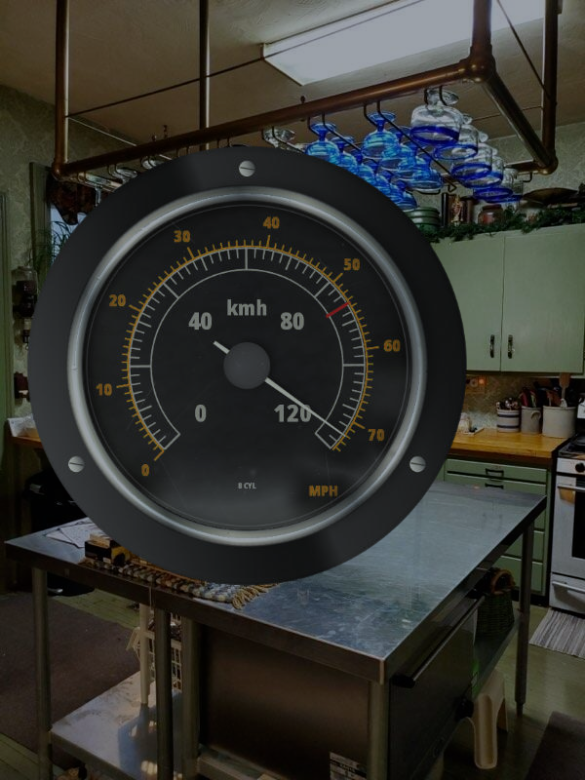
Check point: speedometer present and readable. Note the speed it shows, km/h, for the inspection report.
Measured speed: 116 km/h
